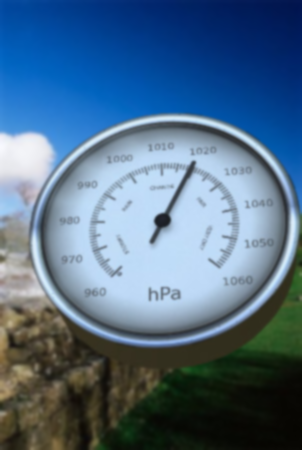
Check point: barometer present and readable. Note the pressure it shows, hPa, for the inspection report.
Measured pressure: 1020 hPa
